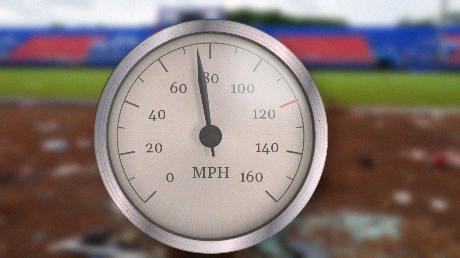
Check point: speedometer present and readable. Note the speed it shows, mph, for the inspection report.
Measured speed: 75 mph
